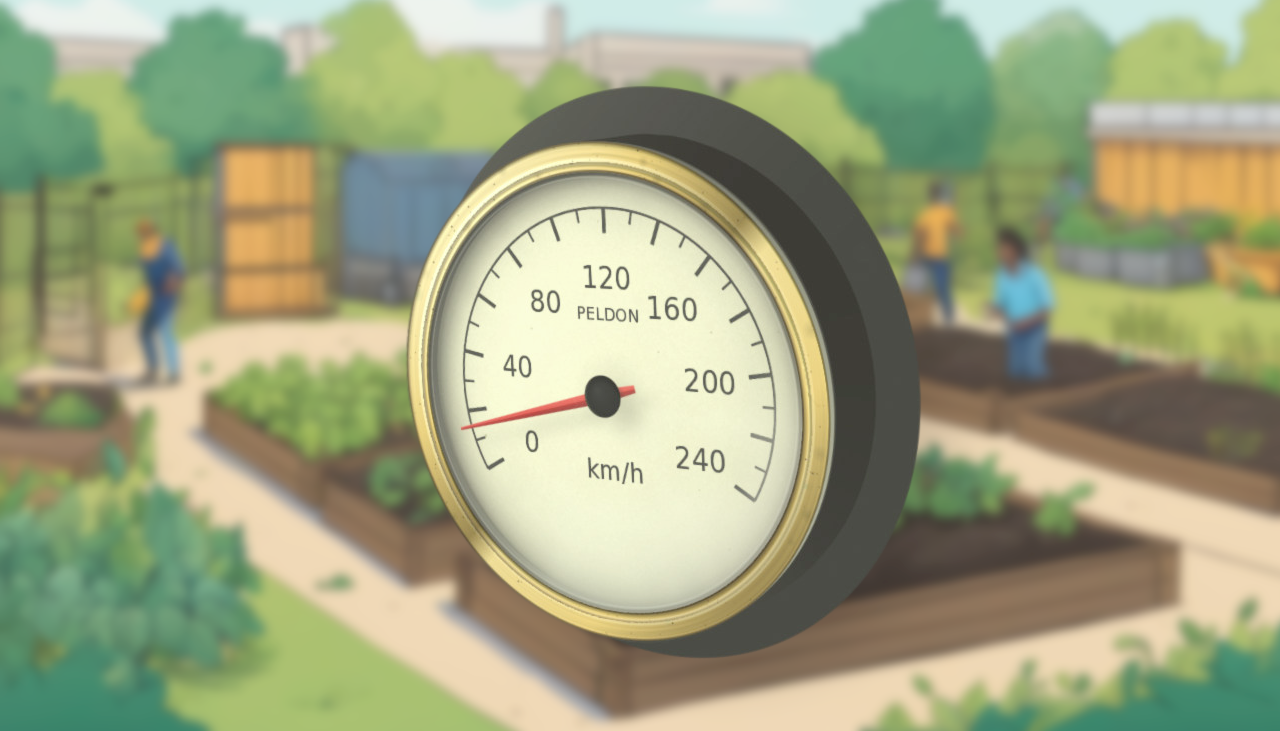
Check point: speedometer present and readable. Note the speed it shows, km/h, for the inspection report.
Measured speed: 15 km/h
